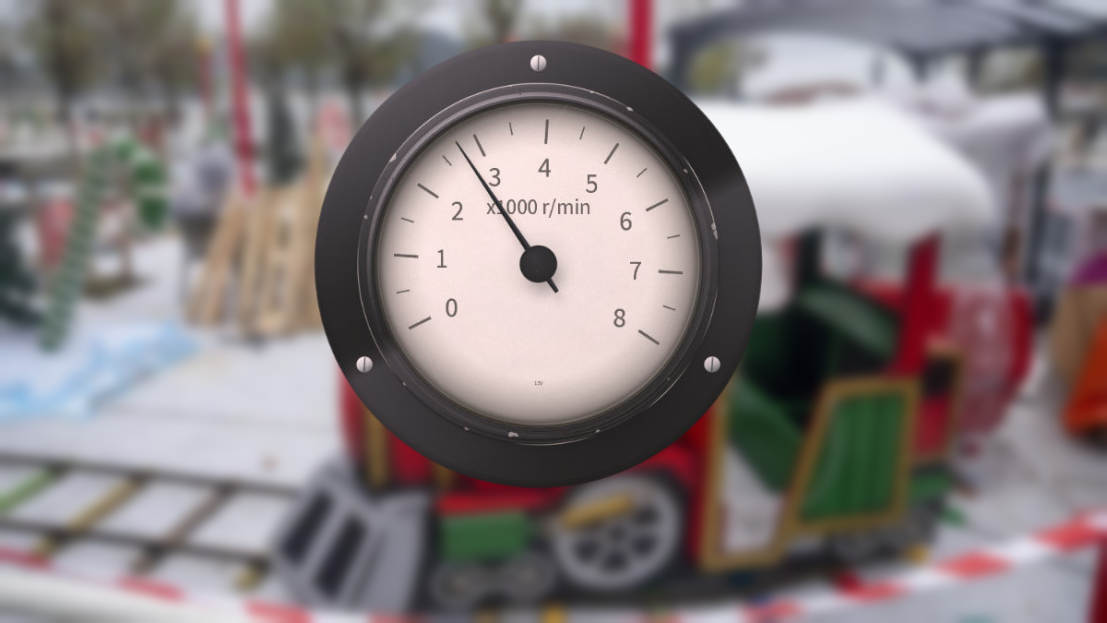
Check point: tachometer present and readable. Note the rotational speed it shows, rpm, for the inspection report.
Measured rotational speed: 2750 rpm
